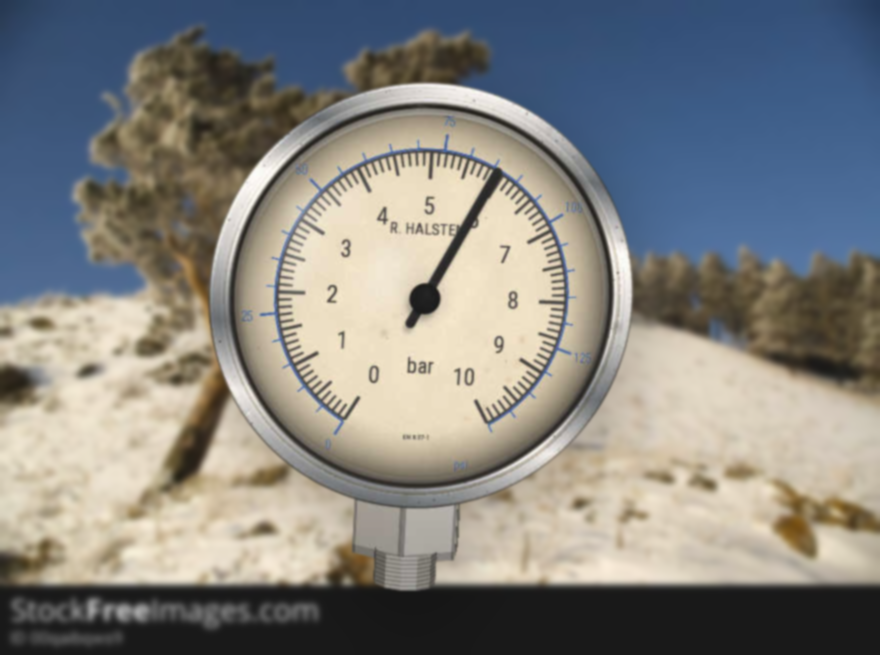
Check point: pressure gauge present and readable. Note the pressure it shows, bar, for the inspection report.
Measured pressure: 5.9 bar
